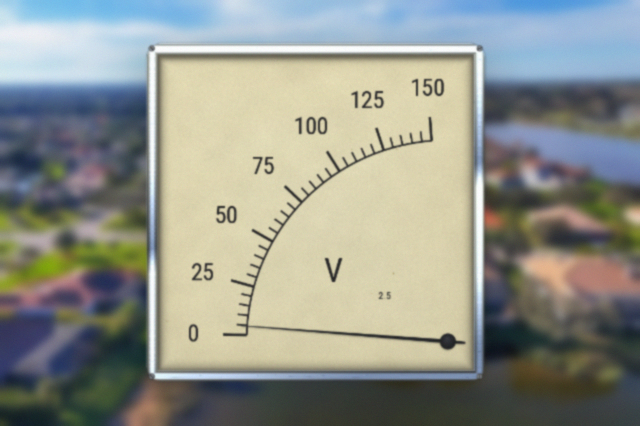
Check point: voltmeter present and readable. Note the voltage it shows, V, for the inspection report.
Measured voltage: 5 V
